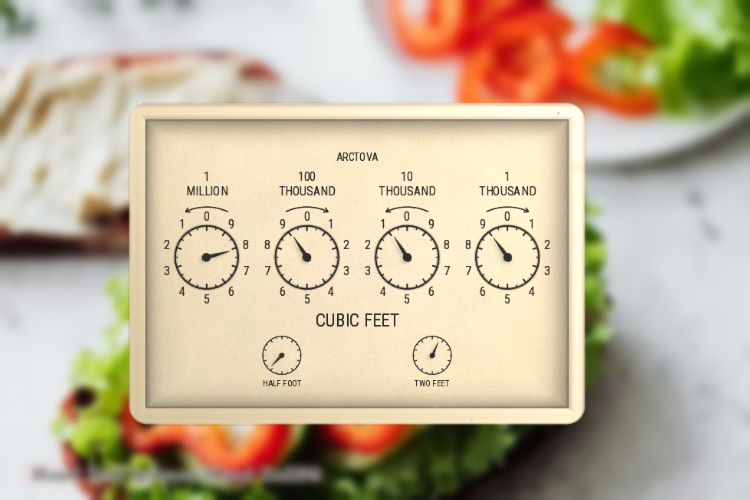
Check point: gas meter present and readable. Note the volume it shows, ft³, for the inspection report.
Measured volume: 790900 ft³
